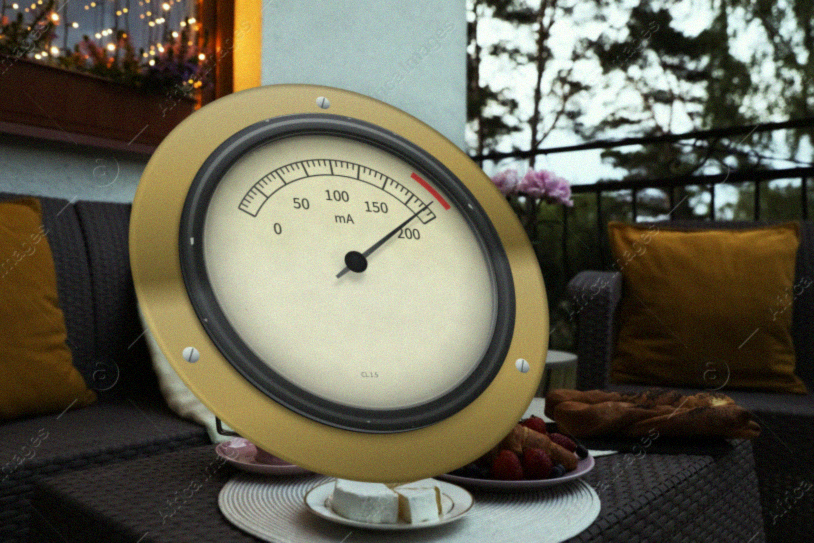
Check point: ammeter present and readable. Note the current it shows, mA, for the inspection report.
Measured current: 190 mA
